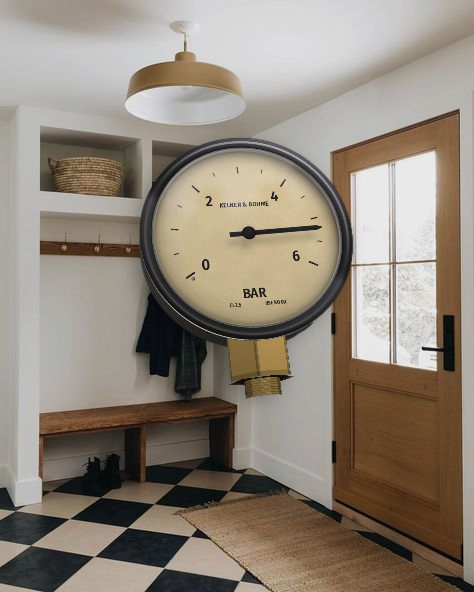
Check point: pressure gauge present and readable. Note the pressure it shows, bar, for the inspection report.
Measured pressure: 5.25 bar
